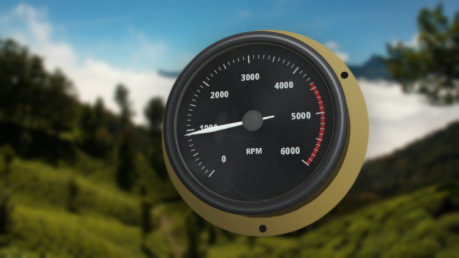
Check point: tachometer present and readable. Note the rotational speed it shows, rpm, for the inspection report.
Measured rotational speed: 900 rpm
